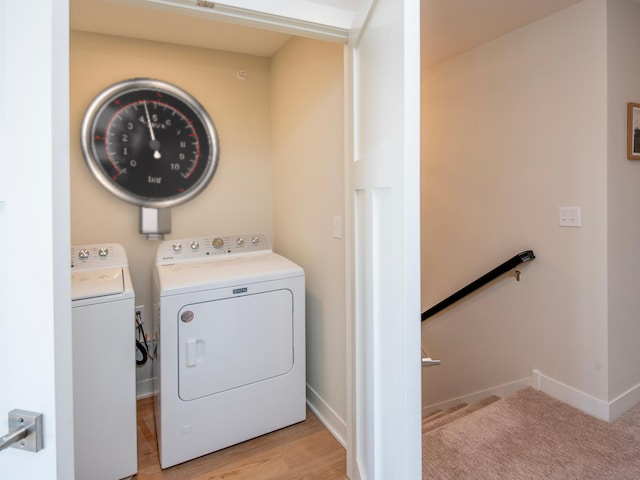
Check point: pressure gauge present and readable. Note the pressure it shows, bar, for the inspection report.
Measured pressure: 4.5 bar
